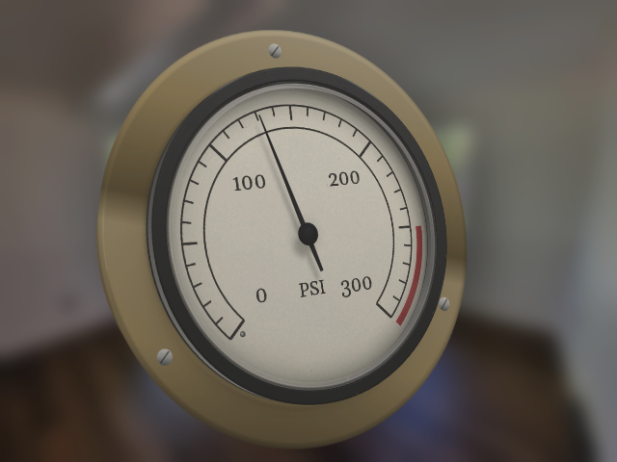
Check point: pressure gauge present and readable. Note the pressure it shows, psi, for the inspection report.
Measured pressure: 130 psi
